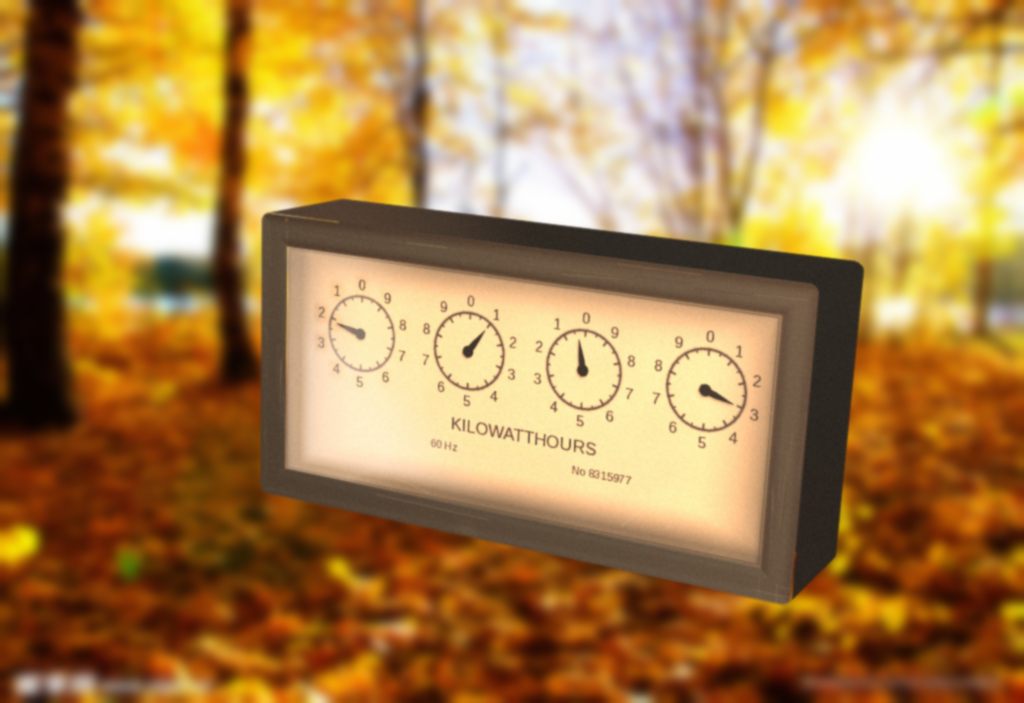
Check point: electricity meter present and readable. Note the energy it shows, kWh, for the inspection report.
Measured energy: 2103 kWh
